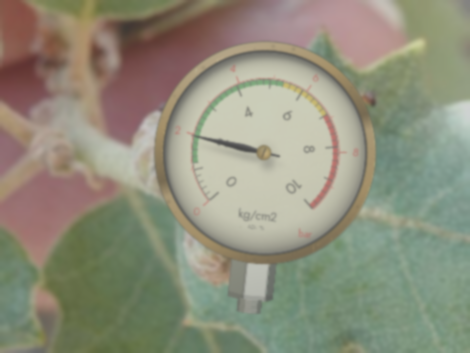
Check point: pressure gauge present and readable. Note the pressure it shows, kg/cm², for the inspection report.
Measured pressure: 2 kg/cm²
